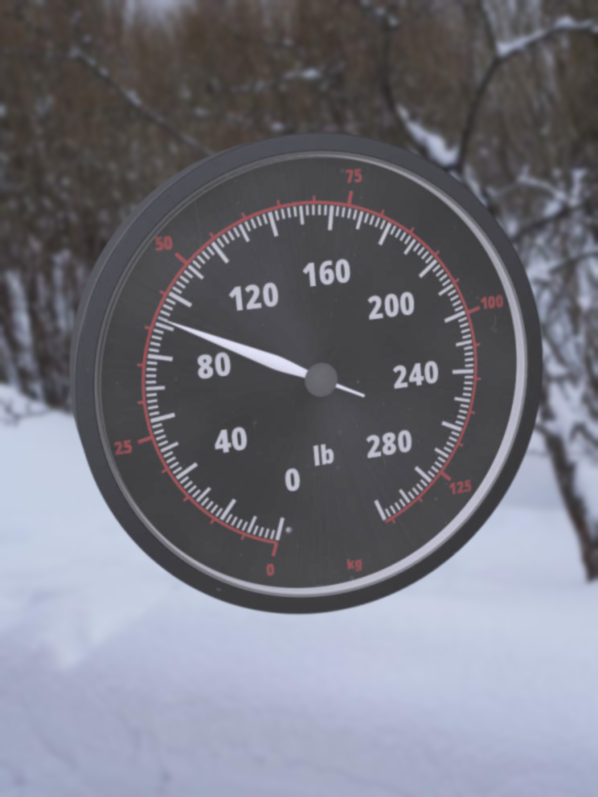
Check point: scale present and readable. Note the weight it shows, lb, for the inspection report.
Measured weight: 92 lb
